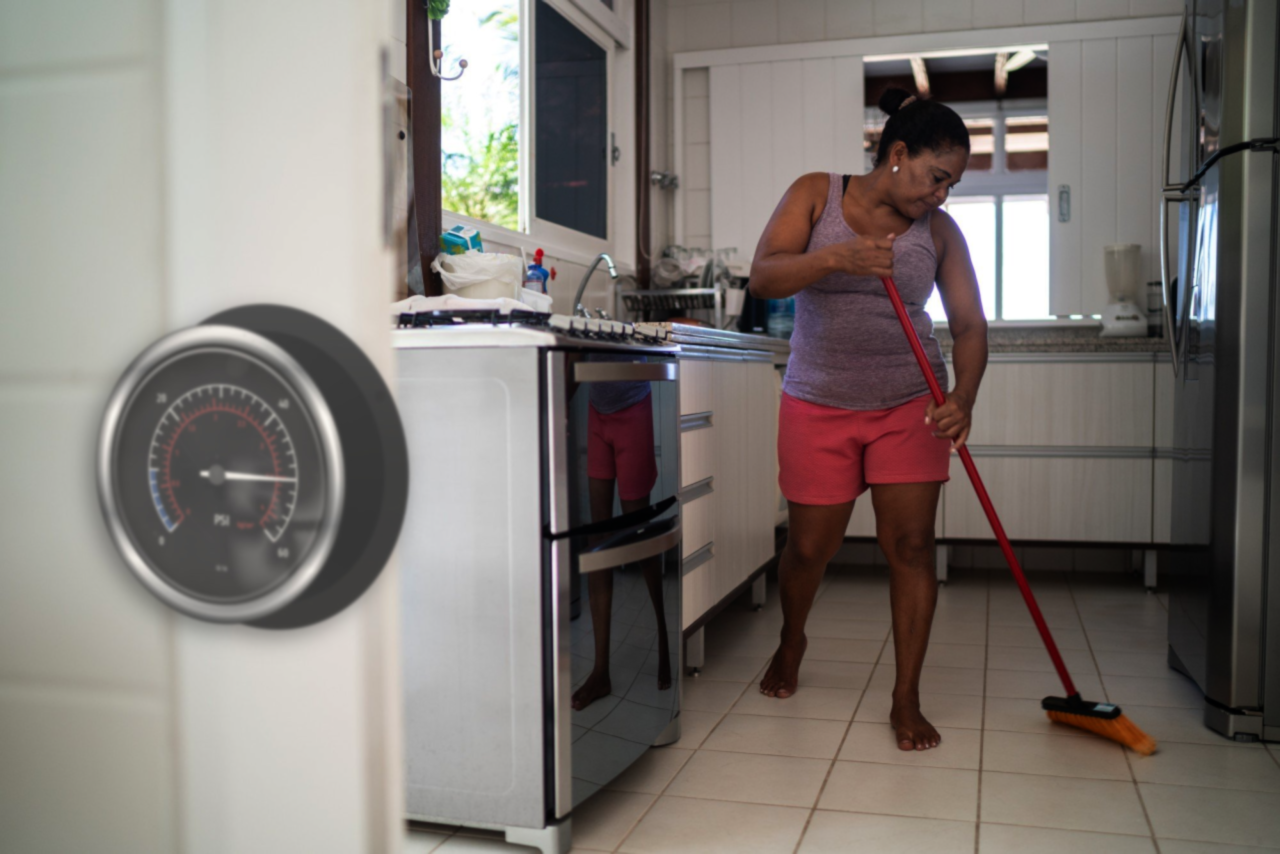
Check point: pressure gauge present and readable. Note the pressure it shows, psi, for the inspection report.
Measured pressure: 50 psi
